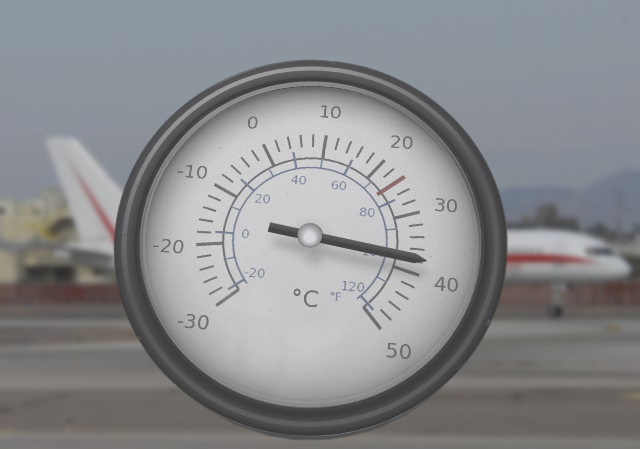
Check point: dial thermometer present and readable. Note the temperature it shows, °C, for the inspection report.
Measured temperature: 38 °C
